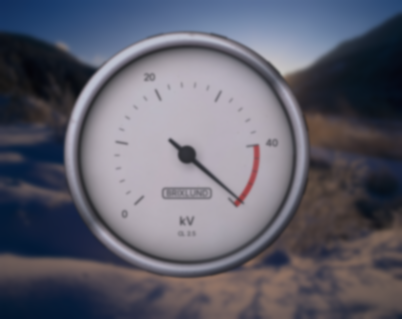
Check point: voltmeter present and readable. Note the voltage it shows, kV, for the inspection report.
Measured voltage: 49 kV
